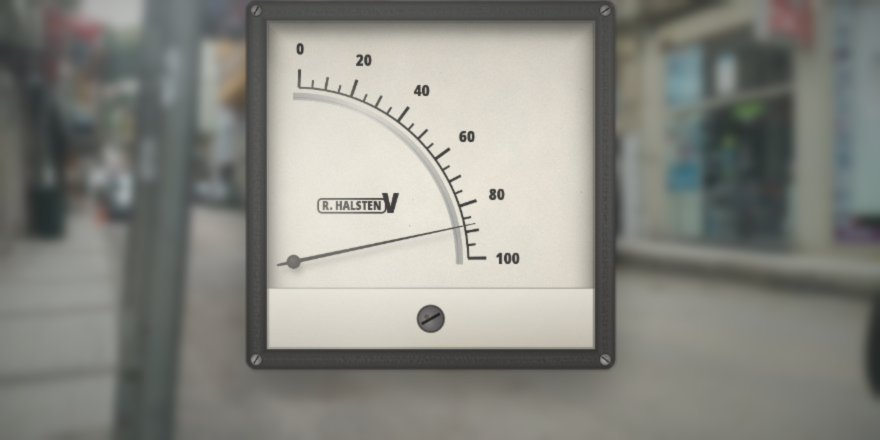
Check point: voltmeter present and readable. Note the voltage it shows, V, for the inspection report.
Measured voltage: 87.5 V
